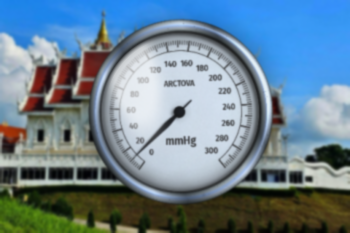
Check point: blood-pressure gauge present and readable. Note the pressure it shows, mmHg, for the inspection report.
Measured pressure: 10 mmHg
